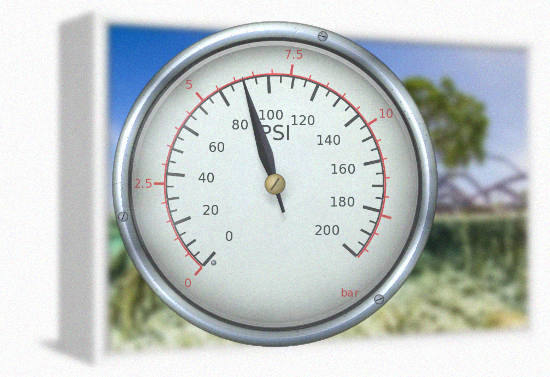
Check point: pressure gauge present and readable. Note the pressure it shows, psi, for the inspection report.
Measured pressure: 90 psi
